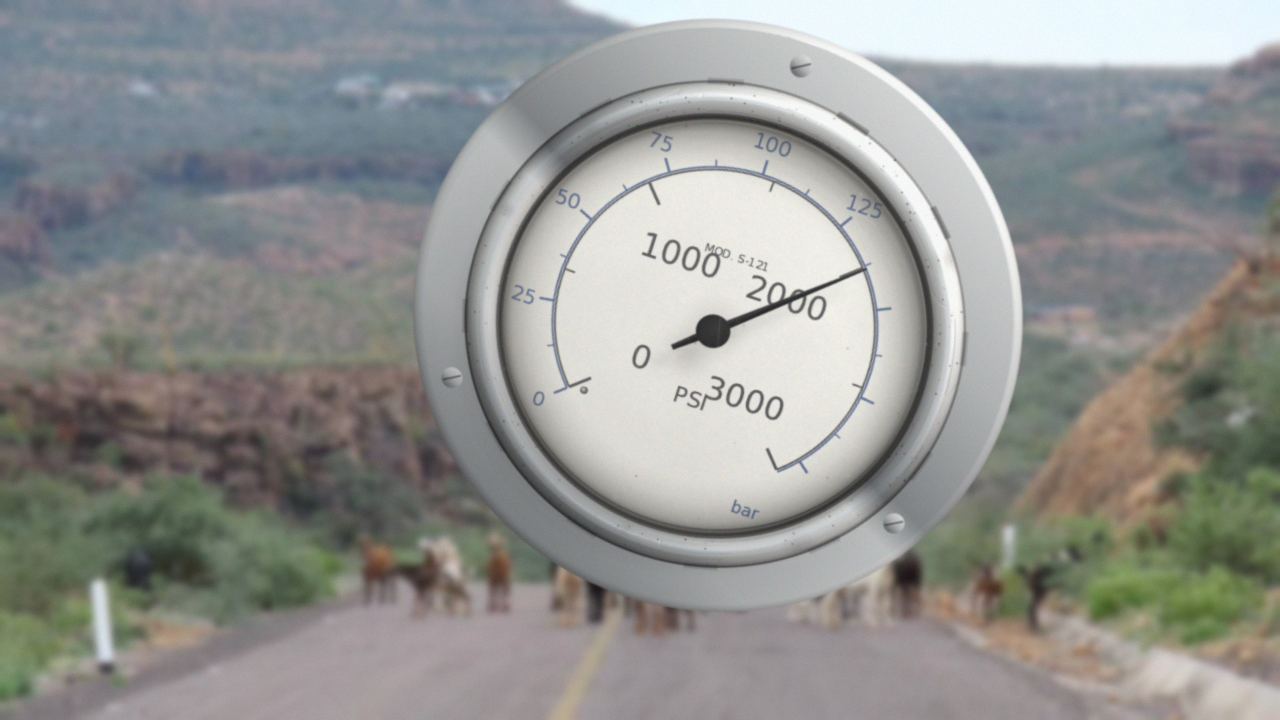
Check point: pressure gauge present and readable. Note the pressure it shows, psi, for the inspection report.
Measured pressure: 2000 psi
